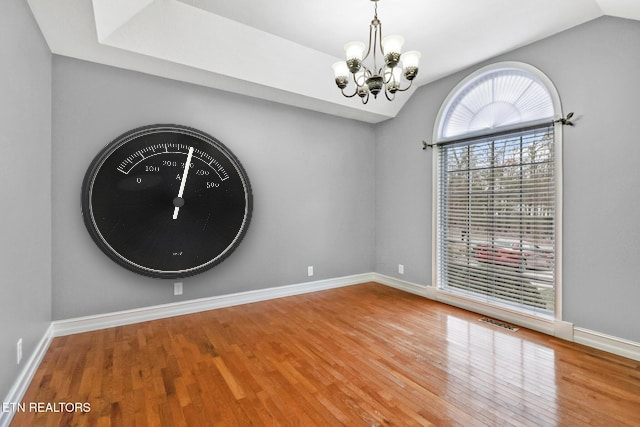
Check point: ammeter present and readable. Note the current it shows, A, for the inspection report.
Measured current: 300 A
